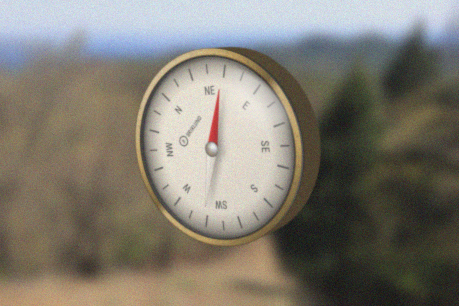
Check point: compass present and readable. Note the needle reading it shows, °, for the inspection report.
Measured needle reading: 60 °
